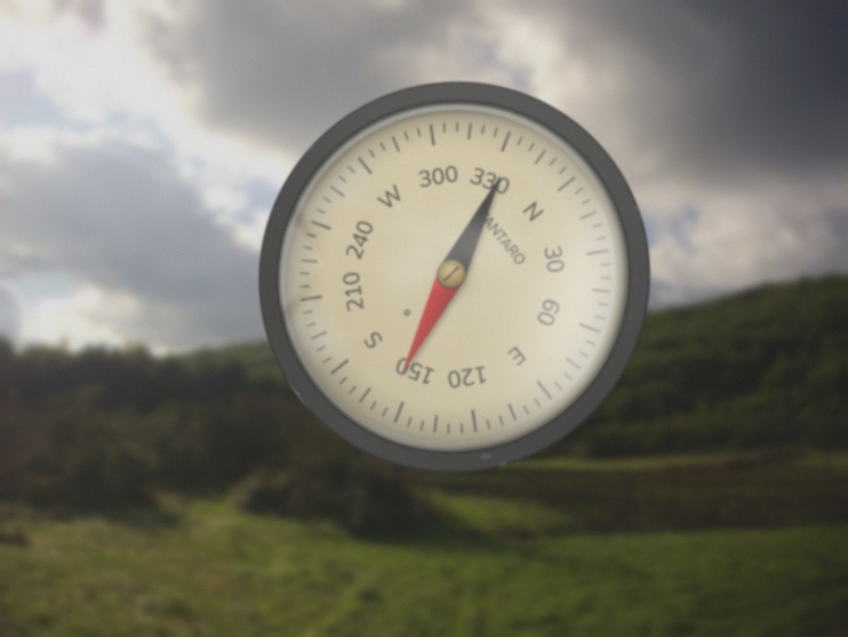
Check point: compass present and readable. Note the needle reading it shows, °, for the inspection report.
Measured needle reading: 155 °
